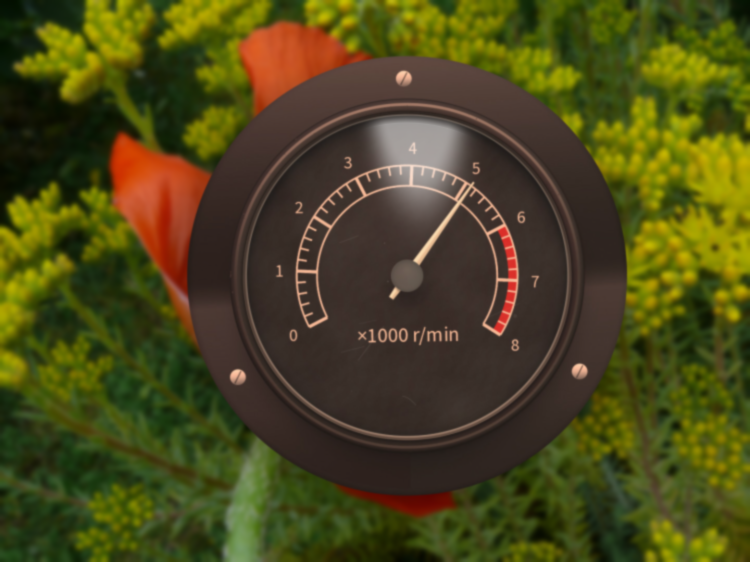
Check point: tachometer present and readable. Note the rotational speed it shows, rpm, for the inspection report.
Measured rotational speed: 5100 rpm
